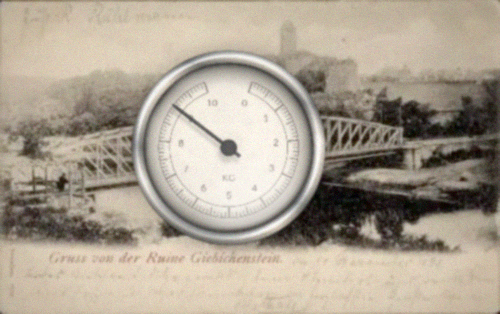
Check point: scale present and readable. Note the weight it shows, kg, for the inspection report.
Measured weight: 9 kg
